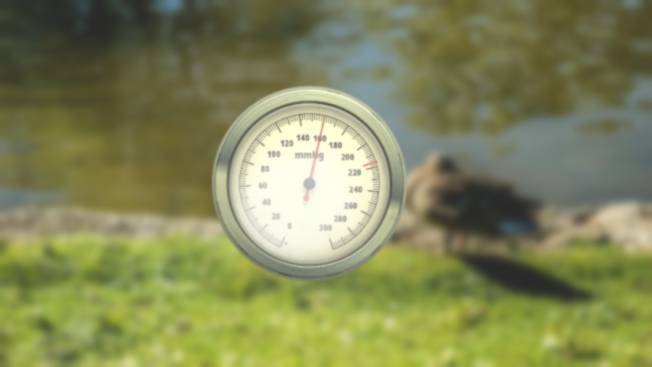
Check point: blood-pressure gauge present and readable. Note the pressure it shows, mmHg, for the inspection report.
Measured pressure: 160 mmHg
